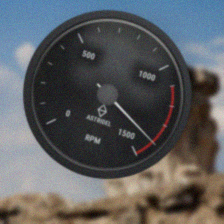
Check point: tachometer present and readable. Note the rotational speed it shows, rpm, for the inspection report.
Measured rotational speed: 1400 rpm
